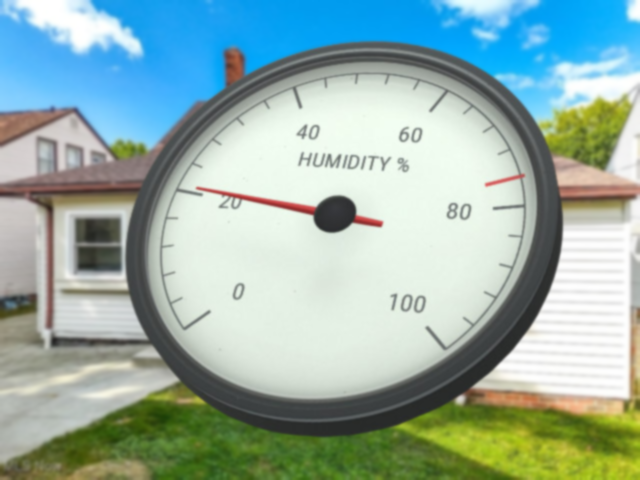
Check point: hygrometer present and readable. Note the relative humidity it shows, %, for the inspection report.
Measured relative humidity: 20 %
